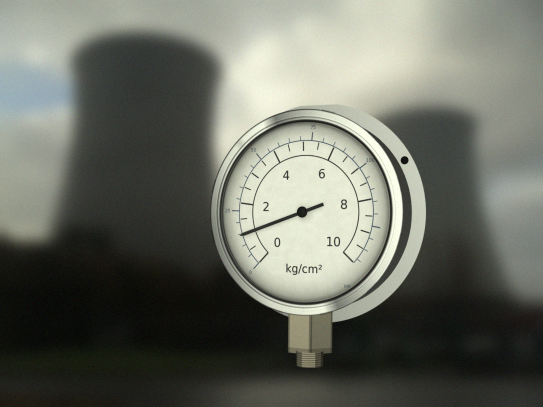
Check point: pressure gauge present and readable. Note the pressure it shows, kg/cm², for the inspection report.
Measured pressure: 1 kg/cm²
